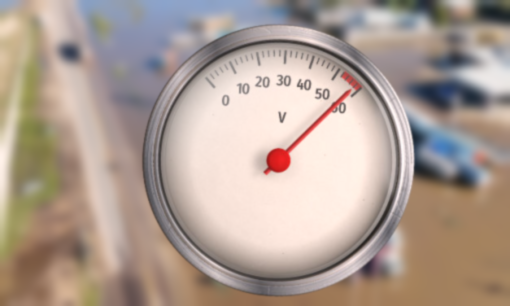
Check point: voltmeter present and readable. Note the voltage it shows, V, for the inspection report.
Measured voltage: 58 V
